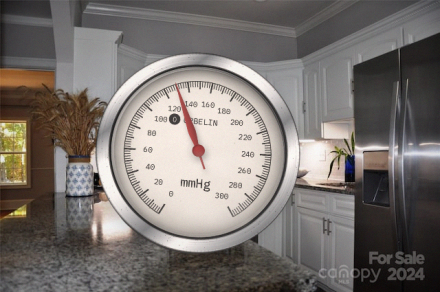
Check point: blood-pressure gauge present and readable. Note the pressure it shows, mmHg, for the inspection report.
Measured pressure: 130 mmHg
